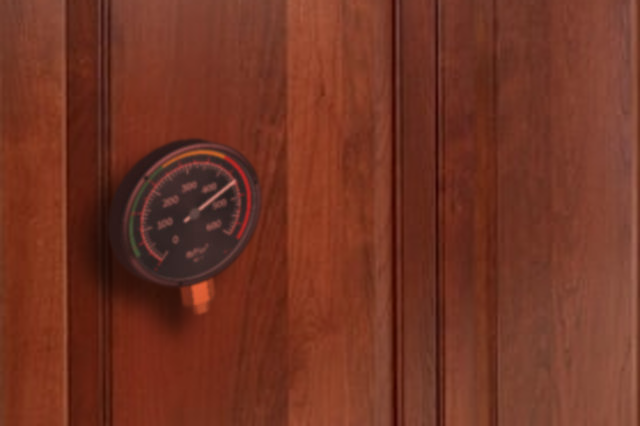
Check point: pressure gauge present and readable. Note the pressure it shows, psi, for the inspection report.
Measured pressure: 450 psi
